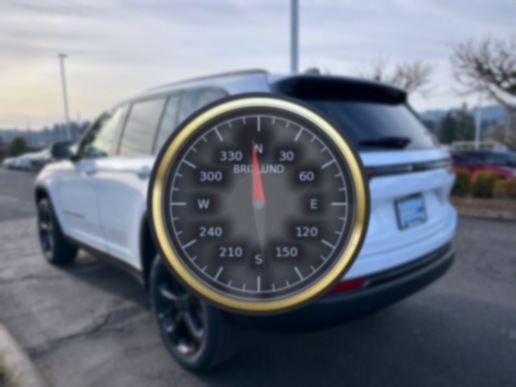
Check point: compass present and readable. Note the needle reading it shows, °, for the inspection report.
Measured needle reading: 355 °
